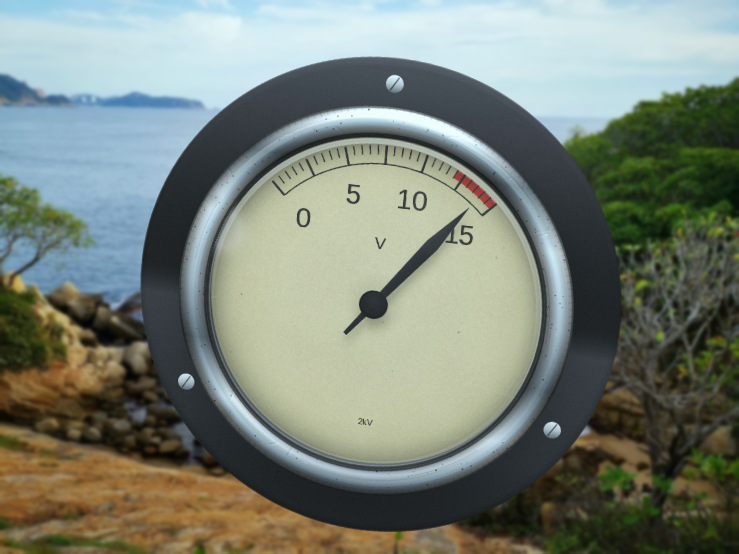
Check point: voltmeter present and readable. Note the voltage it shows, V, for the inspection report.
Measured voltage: 14 V
